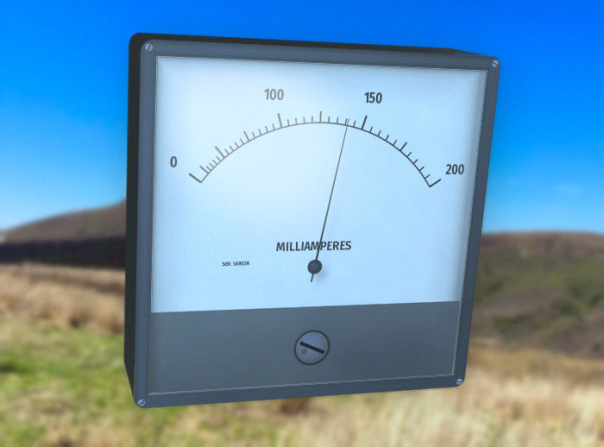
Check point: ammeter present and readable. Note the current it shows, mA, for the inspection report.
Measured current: 140 mA
